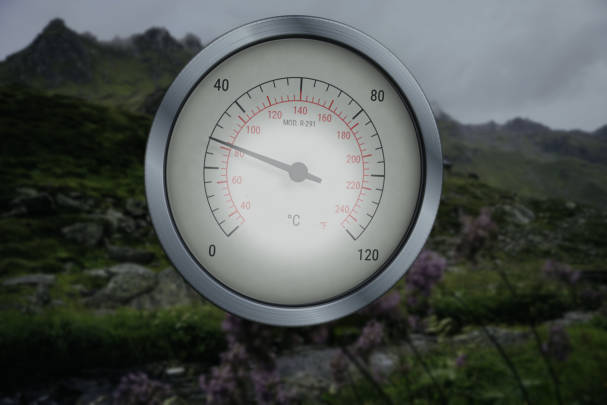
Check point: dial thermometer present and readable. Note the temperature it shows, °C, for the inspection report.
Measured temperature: 28 °C
